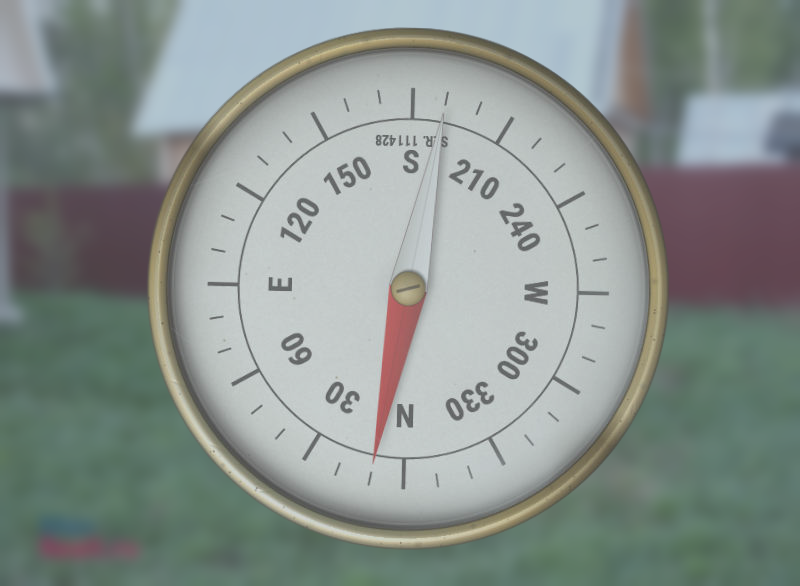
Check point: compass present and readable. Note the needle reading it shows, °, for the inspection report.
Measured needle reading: 10 °
